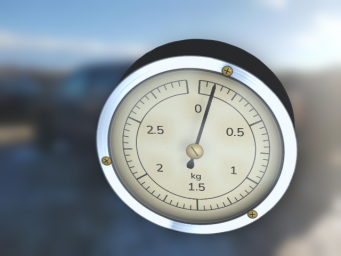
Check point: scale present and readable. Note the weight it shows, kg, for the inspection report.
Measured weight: 0.1 kg
